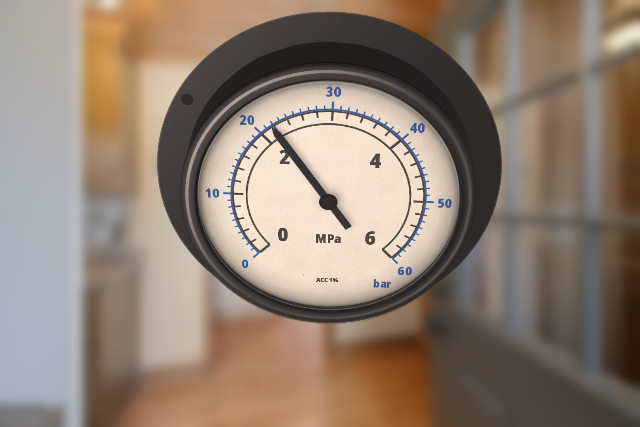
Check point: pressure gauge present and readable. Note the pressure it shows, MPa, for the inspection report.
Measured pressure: 2.2 MPa
